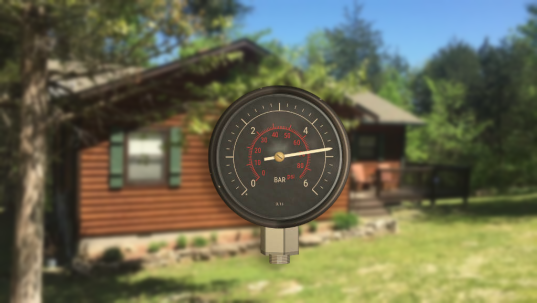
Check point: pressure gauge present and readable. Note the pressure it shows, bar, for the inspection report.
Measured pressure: 4.8 bar
